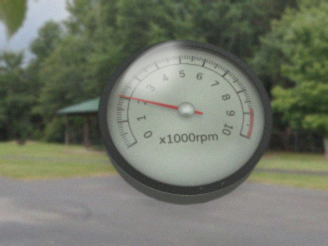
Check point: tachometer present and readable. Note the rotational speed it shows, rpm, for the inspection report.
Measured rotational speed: 2000 rpm
